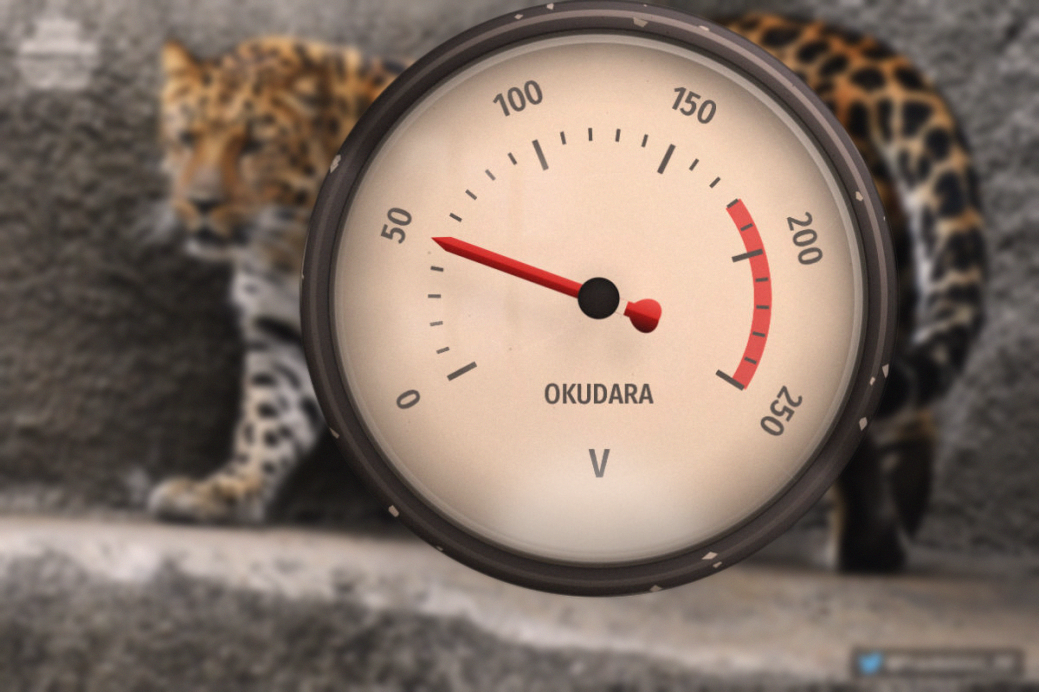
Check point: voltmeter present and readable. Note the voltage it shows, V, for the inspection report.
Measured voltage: 50 V
